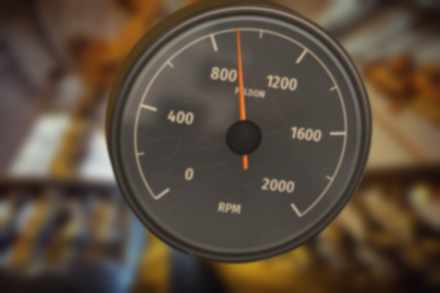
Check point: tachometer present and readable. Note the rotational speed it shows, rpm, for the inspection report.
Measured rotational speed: 900 rpm
